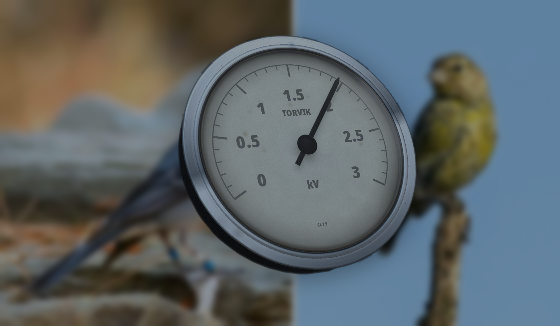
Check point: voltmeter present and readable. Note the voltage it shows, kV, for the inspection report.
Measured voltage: 1.95 kV
